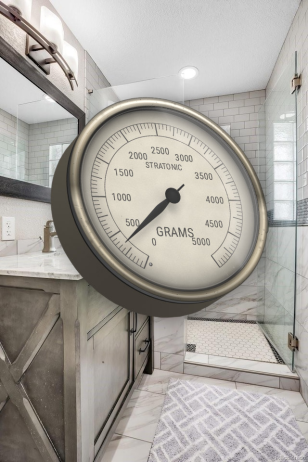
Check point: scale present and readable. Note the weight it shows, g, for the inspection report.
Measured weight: 350 g
